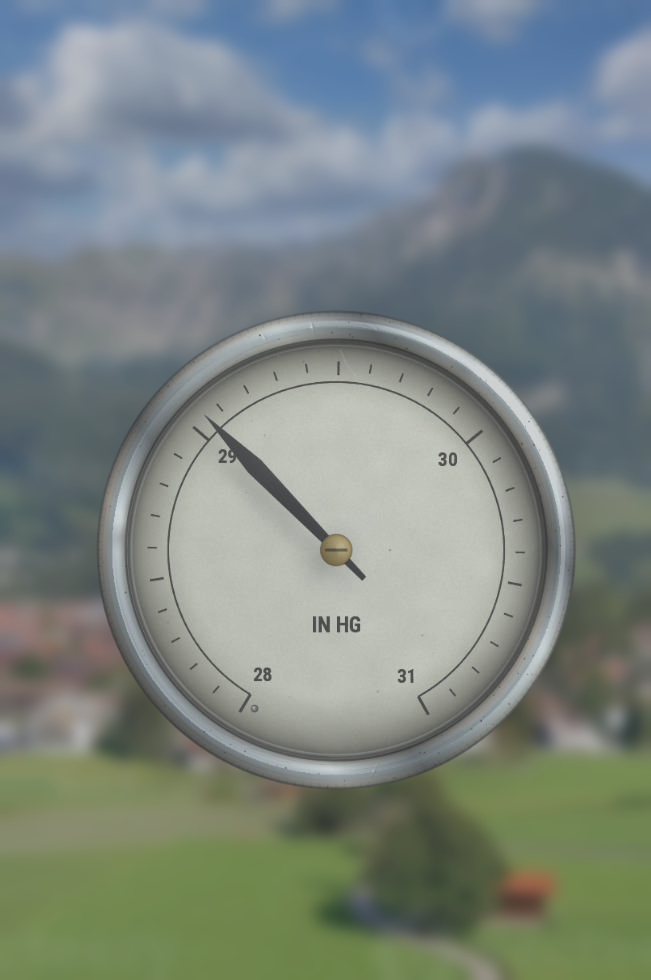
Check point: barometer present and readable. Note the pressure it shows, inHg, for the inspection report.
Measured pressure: 29.05 inHg
